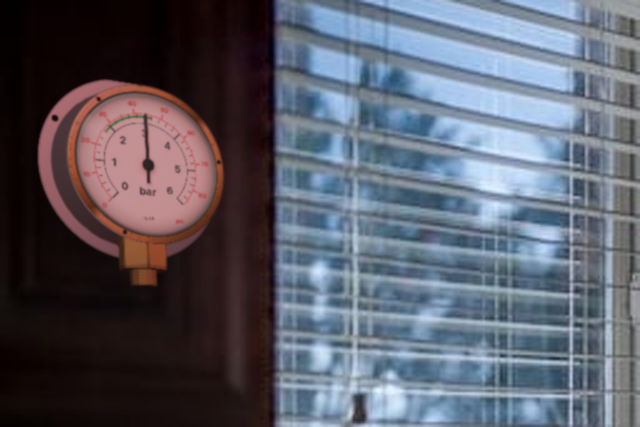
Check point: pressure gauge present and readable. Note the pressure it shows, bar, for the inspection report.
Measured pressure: 3 bar
